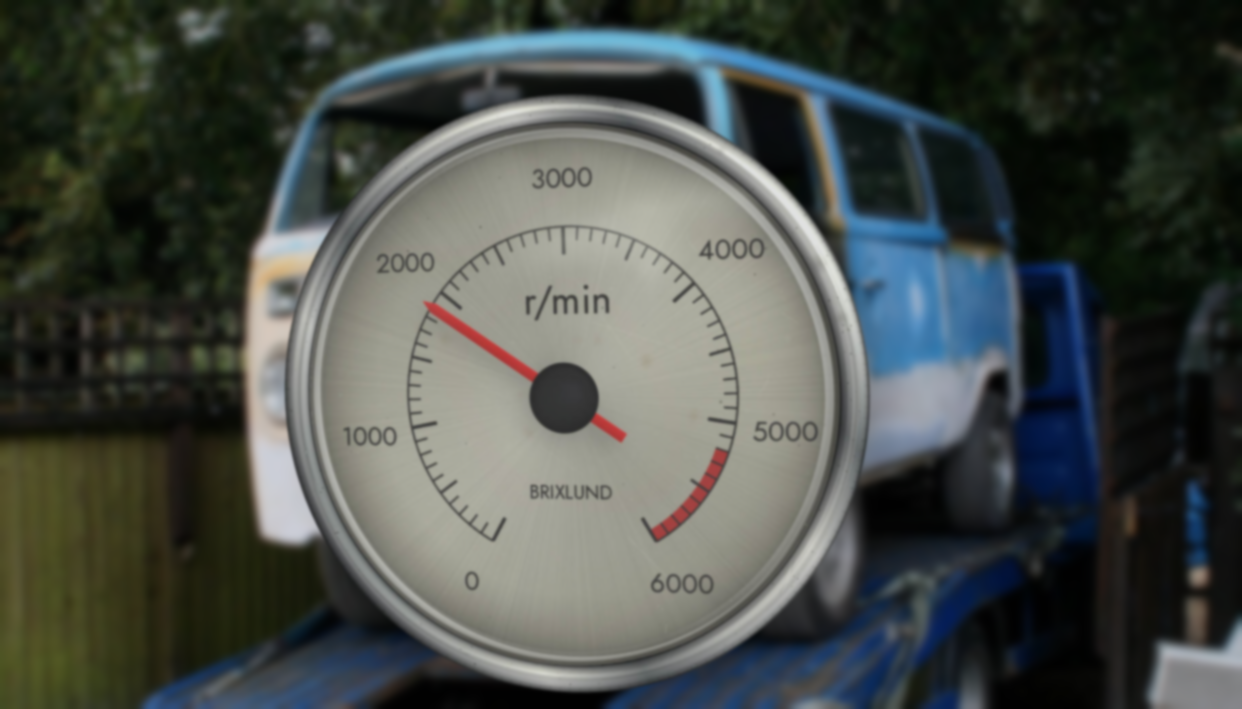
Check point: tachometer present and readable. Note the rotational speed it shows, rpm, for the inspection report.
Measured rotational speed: 1900 rpm
